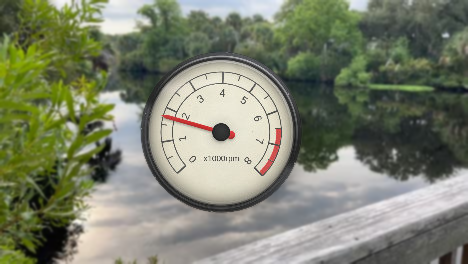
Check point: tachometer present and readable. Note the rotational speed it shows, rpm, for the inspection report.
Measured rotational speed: 1750 rpm
